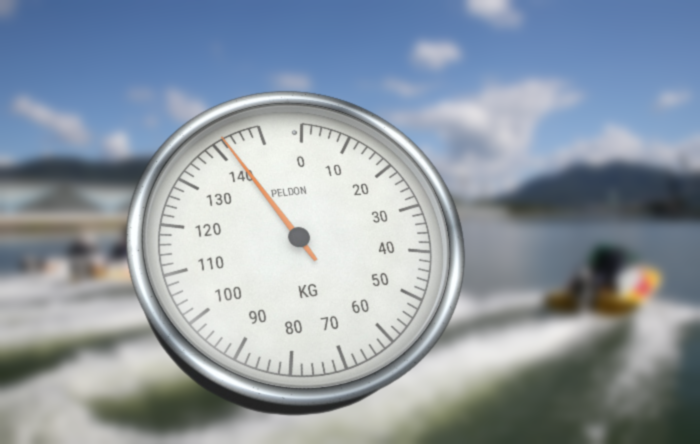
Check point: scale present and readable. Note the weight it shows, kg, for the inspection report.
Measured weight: 142 kg
